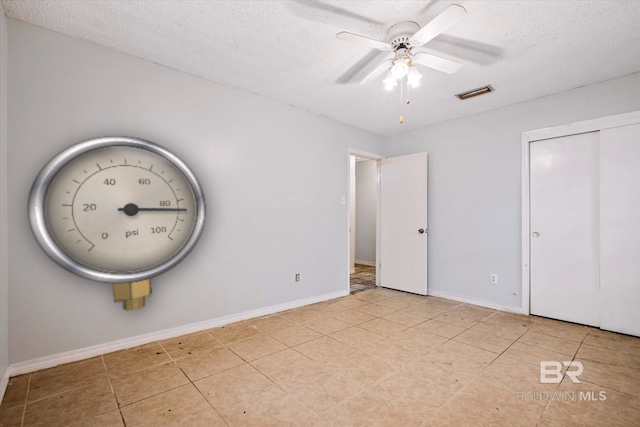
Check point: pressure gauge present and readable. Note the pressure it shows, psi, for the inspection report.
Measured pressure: 85 psi
